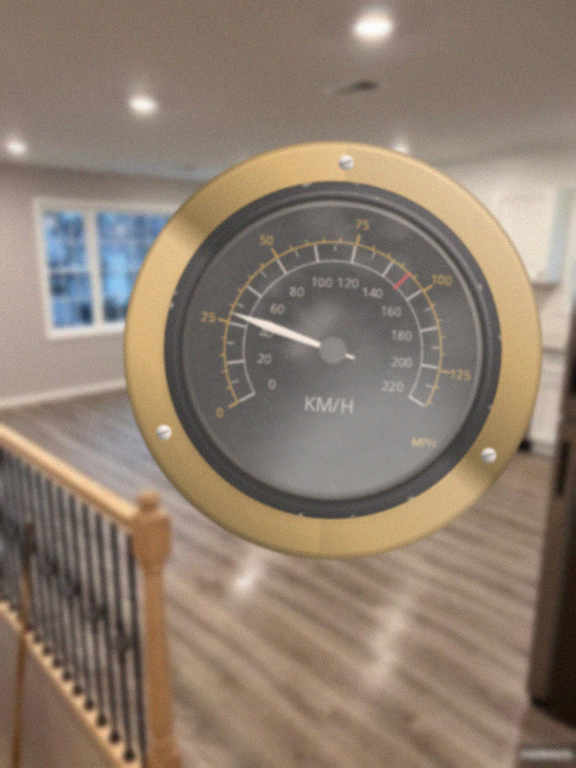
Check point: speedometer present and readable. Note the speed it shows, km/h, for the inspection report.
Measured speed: 45 km/h
